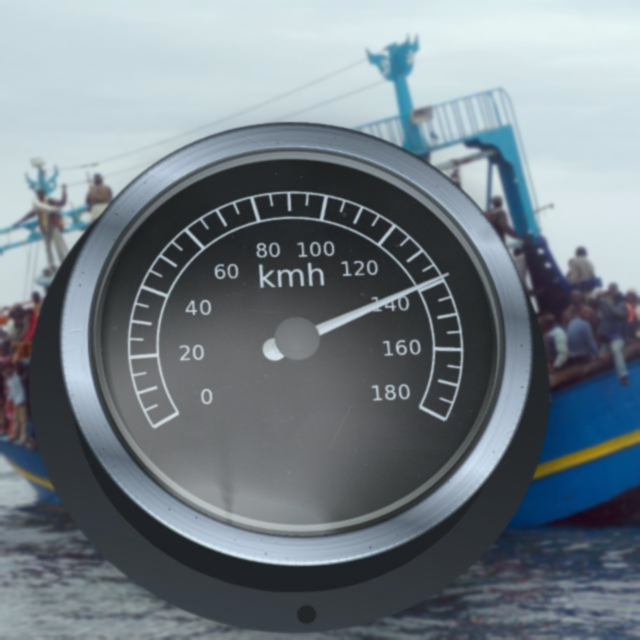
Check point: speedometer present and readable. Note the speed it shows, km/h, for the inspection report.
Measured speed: 140 km/h
